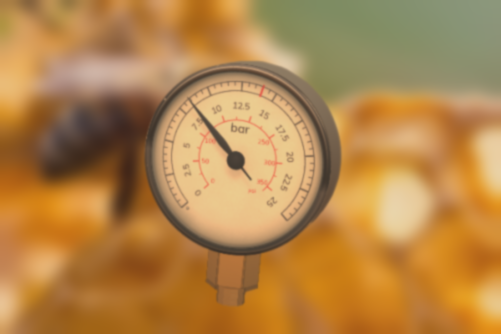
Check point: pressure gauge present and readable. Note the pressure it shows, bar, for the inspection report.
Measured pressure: 8.5 bar
